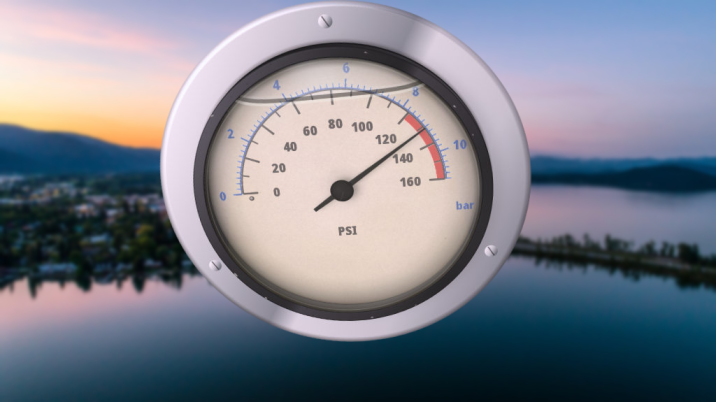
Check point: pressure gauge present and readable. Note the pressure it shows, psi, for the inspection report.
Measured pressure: 130 psi
